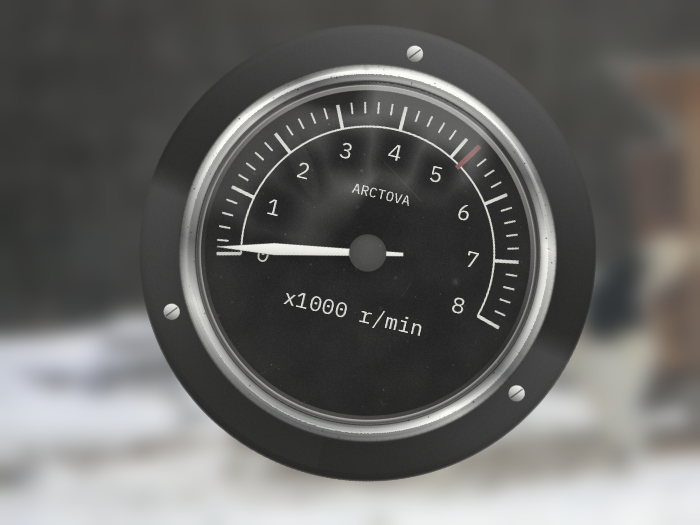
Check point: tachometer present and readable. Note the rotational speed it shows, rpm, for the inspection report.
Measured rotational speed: 100 rpm
